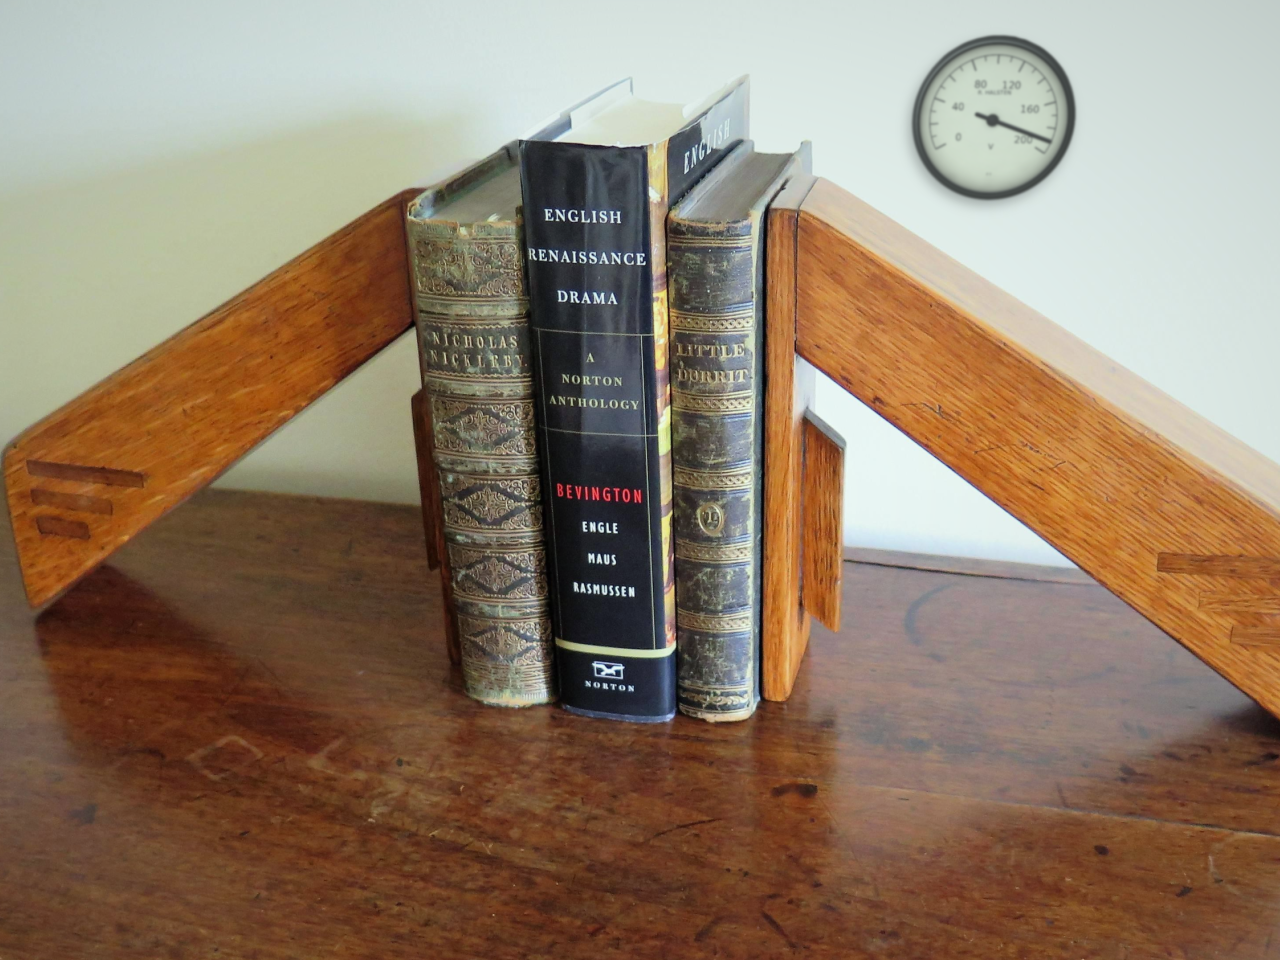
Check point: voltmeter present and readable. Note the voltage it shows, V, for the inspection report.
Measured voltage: 190 V
